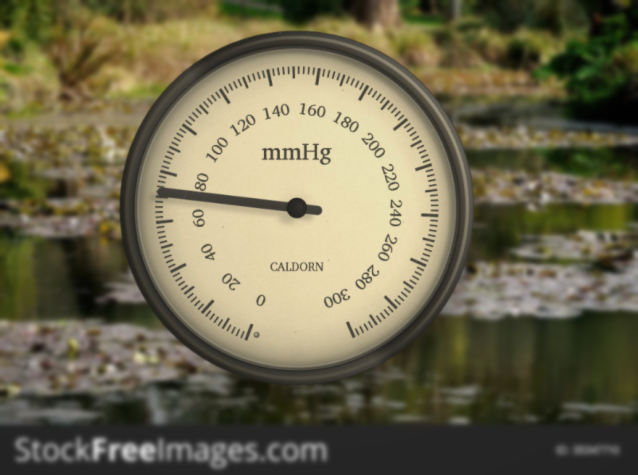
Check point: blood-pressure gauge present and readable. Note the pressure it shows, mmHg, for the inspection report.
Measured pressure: 72 mmHg
